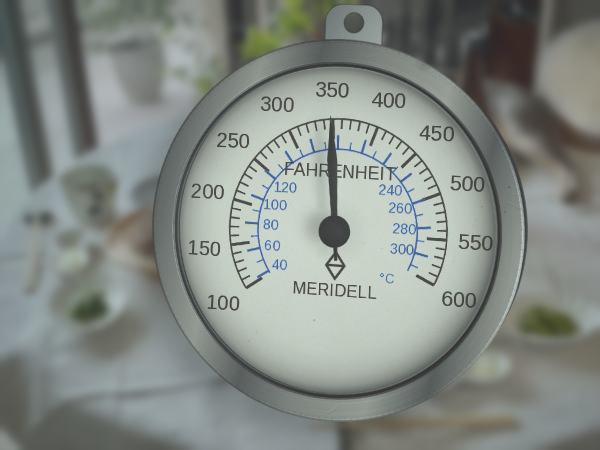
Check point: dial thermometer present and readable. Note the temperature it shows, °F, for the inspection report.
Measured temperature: 350 °F
